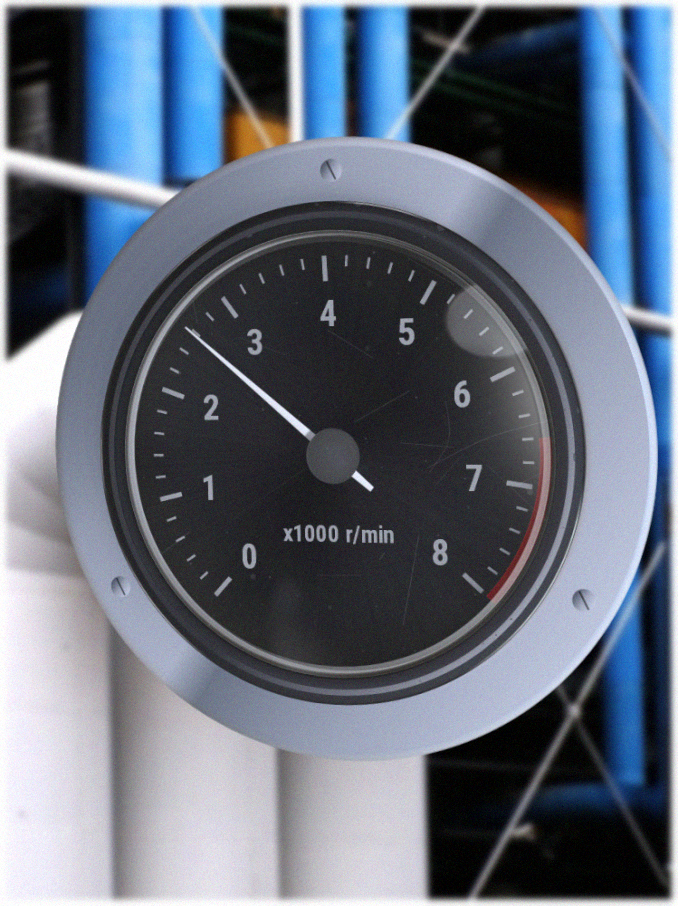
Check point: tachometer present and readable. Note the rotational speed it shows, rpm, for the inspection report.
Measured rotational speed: 2600 rpm
